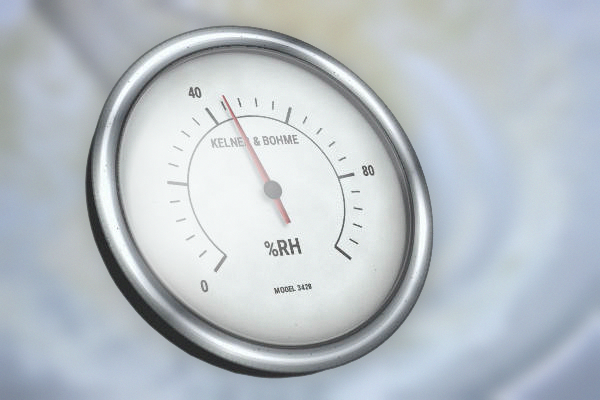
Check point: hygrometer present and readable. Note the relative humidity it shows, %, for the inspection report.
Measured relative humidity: 44 %
